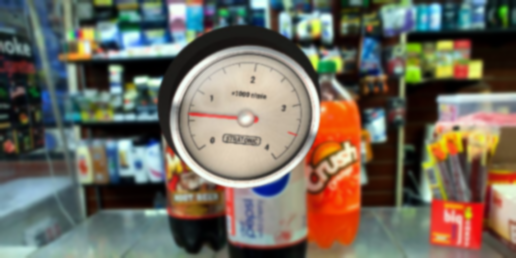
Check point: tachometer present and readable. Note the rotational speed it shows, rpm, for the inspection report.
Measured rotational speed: 625 rpm
